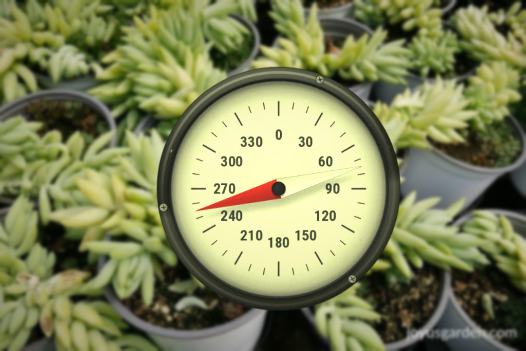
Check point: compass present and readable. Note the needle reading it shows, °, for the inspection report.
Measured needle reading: 255 °
